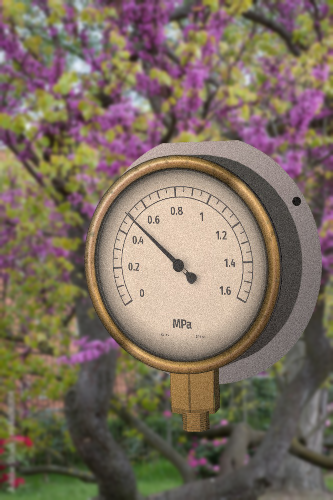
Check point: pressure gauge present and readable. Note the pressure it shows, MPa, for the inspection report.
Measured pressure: 0.5 MPa
